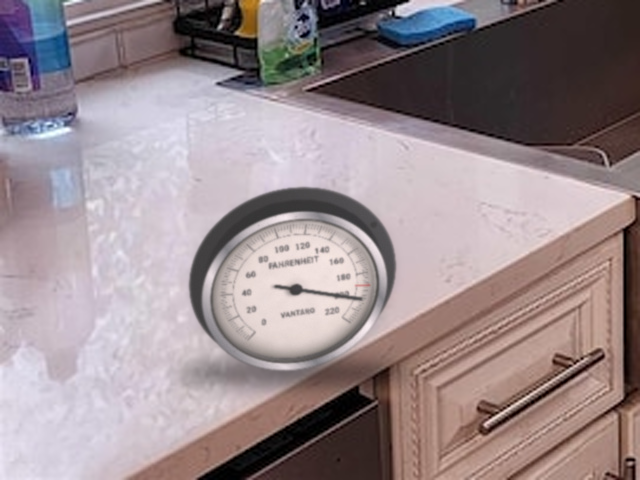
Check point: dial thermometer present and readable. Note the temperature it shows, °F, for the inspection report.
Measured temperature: 200 °F
